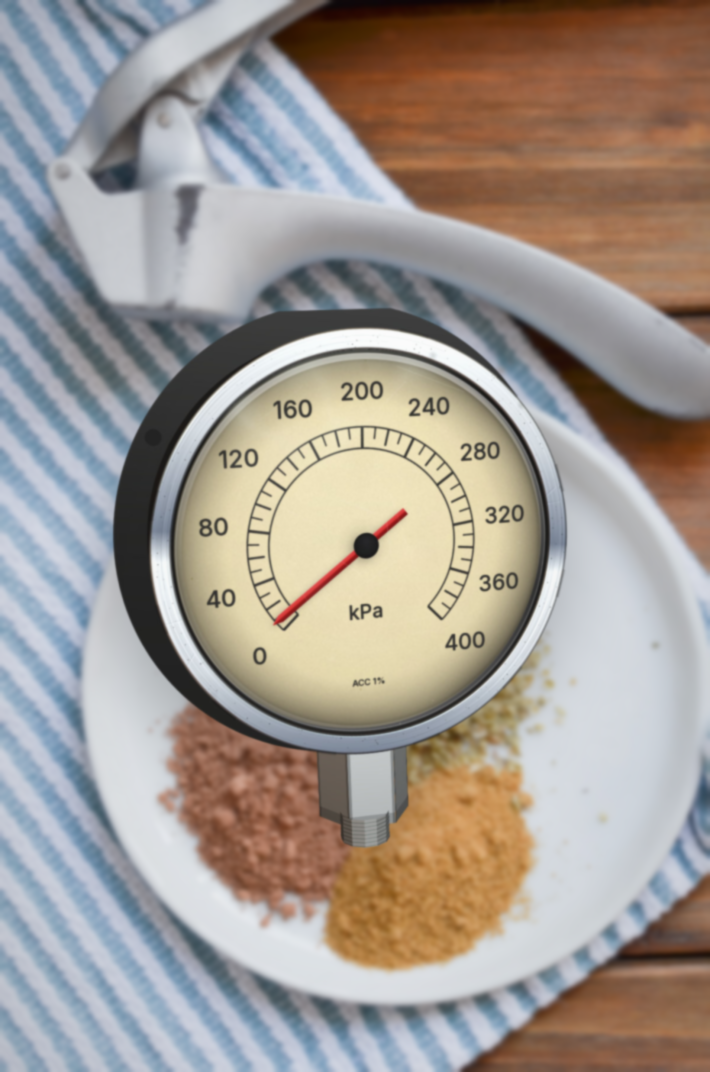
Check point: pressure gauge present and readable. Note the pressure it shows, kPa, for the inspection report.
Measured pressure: 10 kPa
